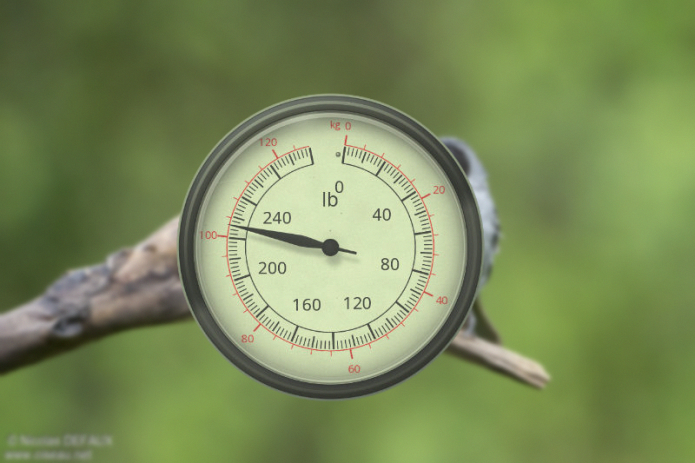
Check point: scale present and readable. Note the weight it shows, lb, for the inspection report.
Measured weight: 226 lb
